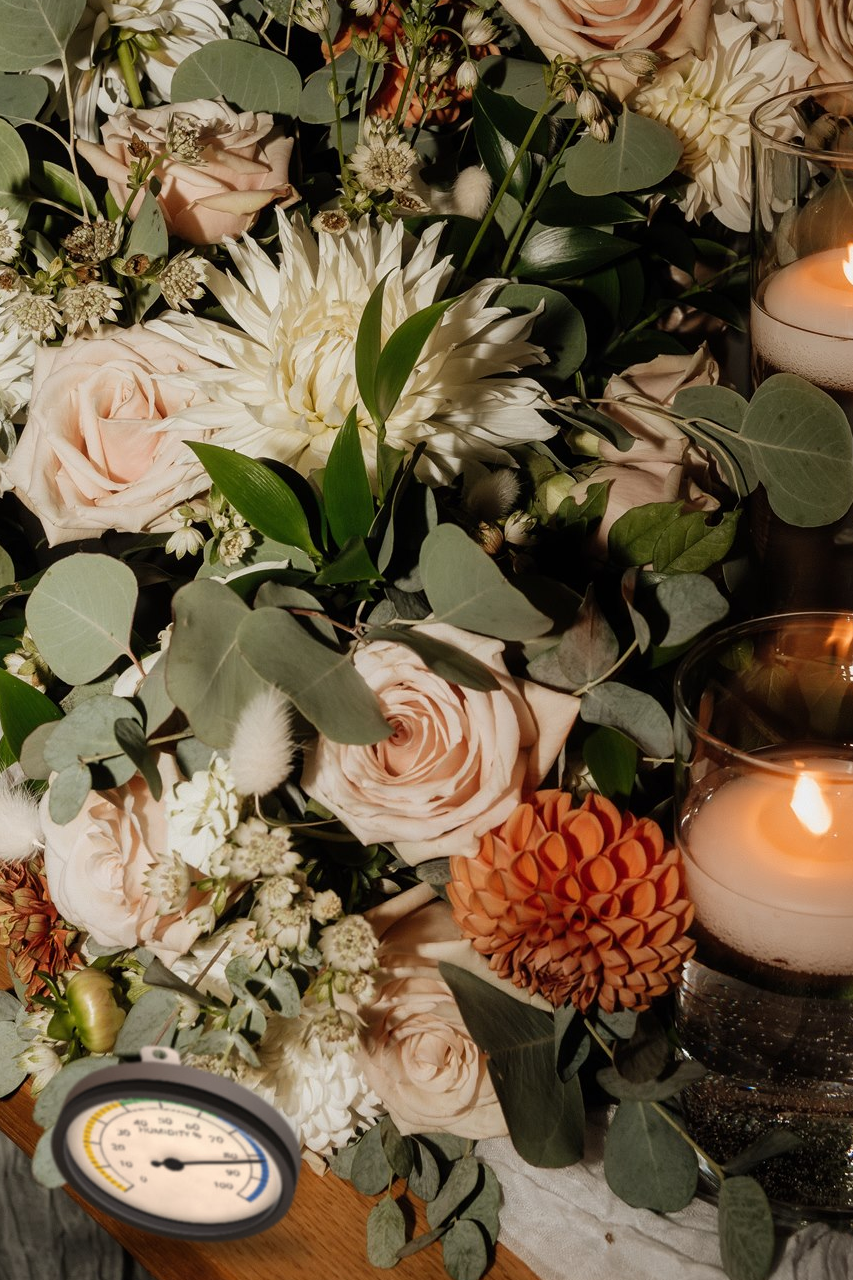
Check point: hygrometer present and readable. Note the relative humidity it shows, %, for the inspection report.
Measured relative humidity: 80 %
